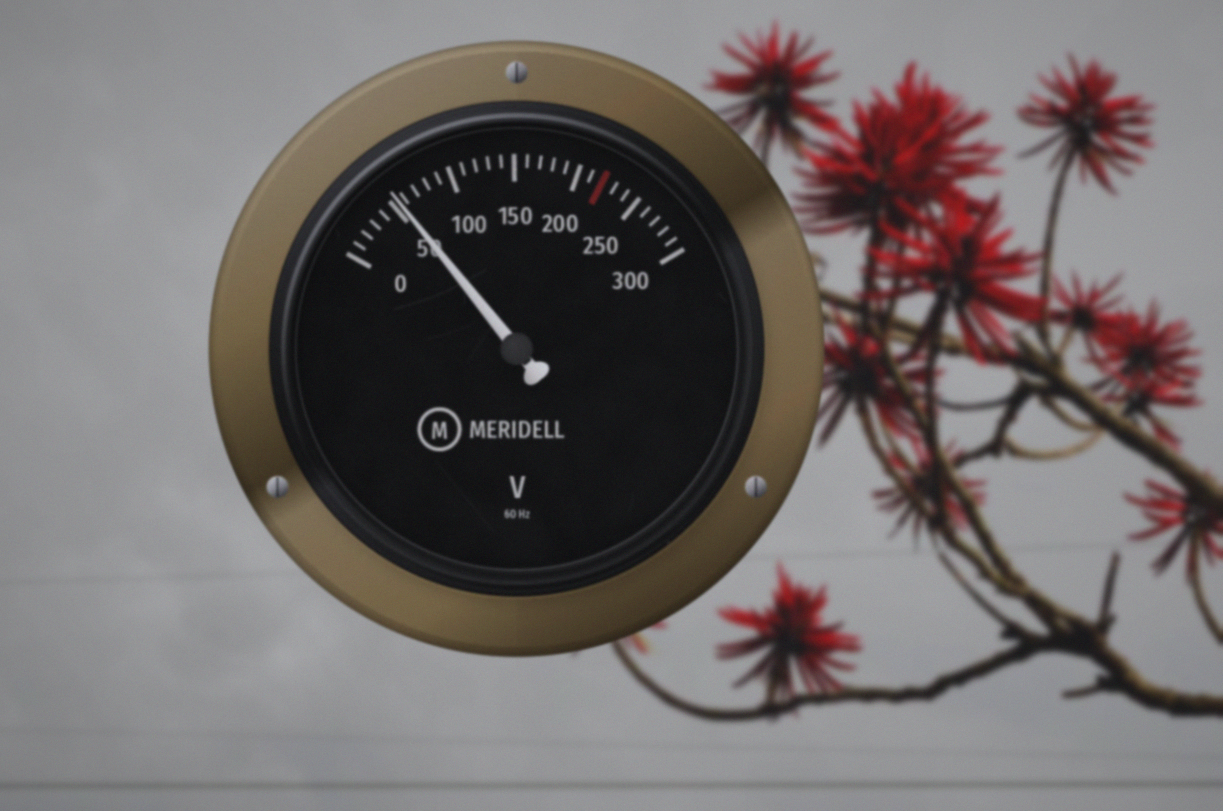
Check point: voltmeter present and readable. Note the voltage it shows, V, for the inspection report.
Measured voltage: 55 V
